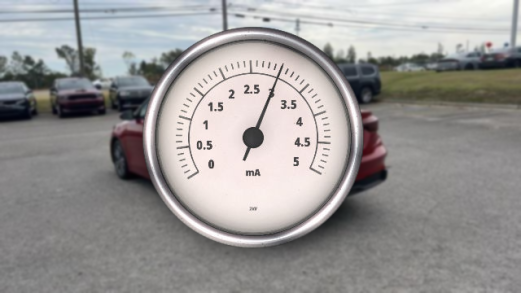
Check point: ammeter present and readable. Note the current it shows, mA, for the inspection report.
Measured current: 3 mA
